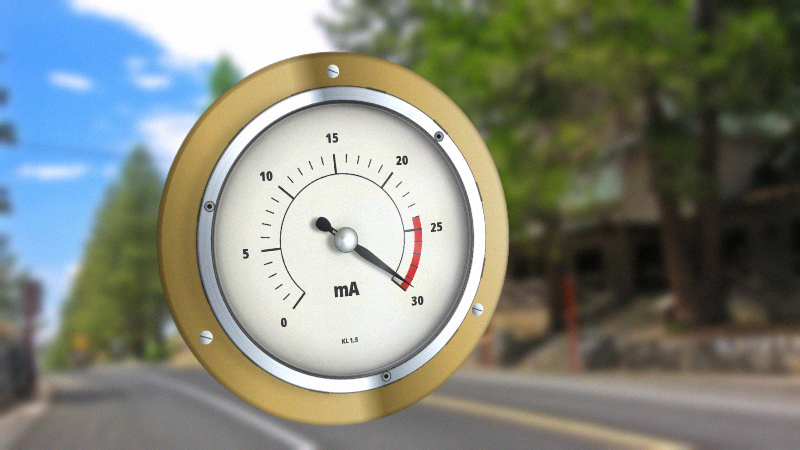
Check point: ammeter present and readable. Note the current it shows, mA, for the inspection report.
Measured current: 29.5 mA
